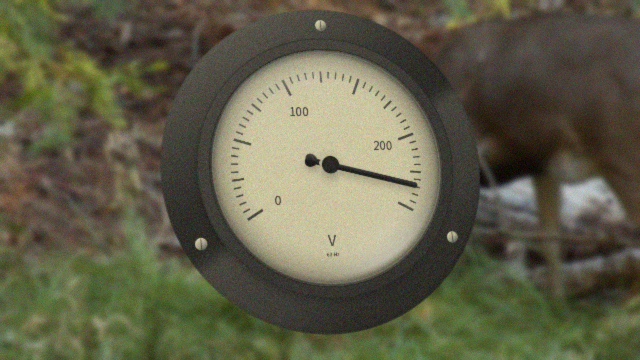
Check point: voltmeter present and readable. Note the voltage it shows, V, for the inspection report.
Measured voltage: 235 V
